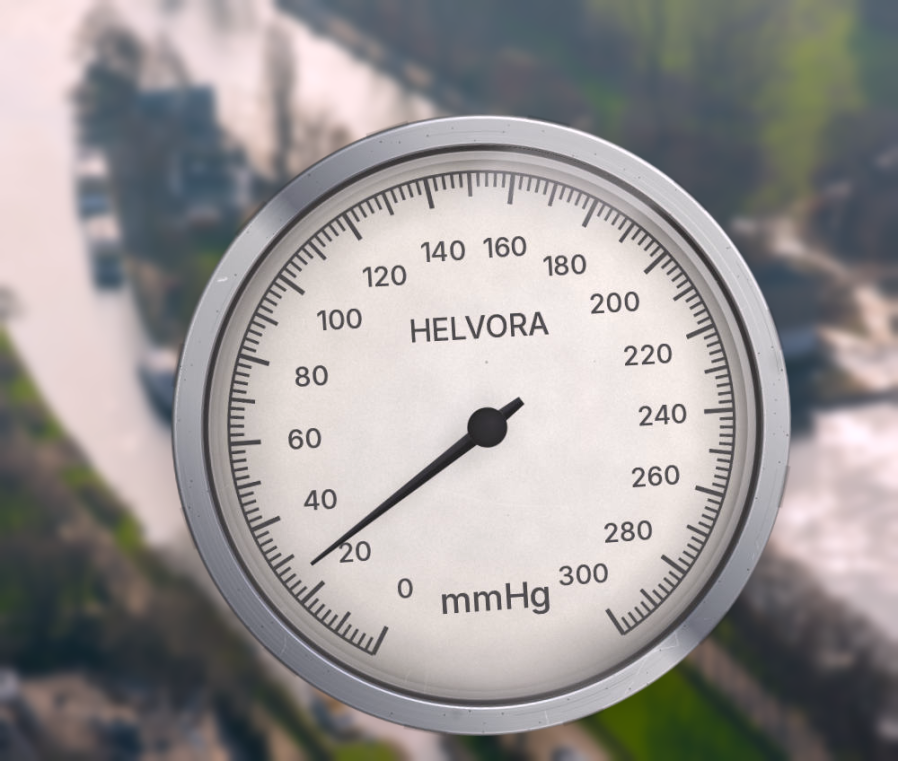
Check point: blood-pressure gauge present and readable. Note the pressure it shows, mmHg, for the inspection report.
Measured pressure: 26 mmHg
